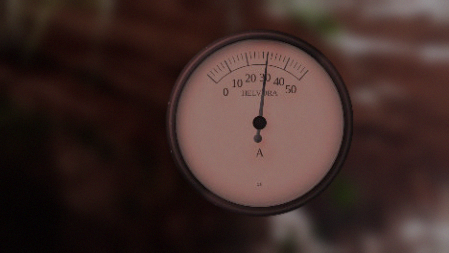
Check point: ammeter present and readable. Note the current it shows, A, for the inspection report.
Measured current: 30 A
